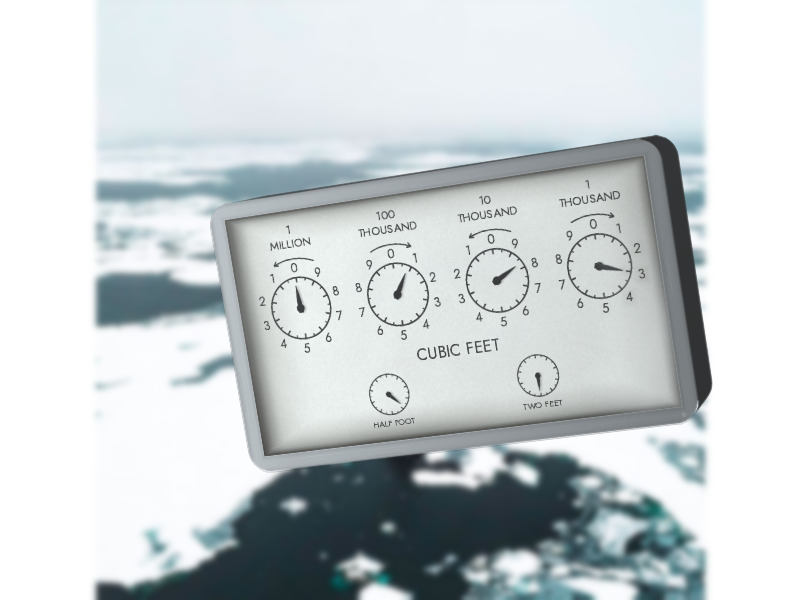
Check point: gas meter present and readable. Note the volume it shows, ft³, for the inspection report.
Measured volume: 8300 ft³
